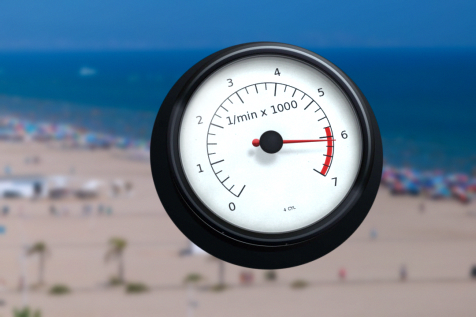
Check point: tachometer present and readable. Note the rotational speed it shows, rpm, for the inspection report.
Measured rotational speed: 6125 rpm
